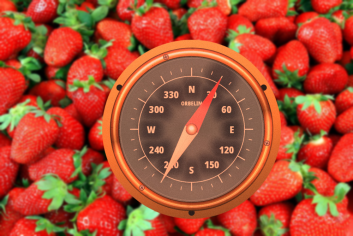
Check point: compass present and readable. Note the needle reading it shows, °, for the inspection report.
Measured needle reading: 30 °
